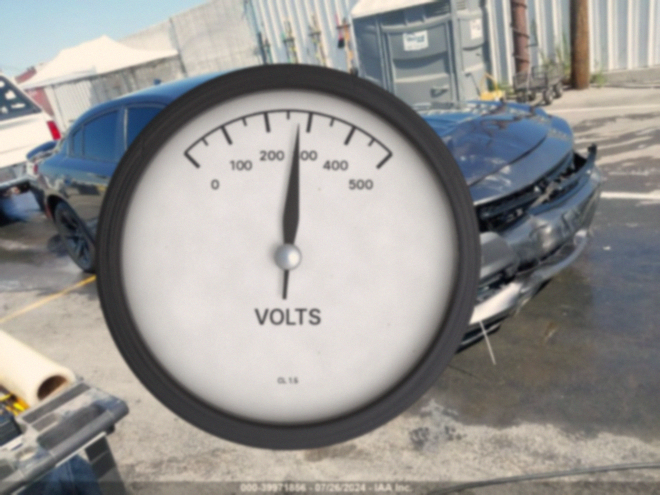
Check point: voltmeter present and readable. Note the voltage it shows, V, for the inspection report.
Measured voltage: 275 V
